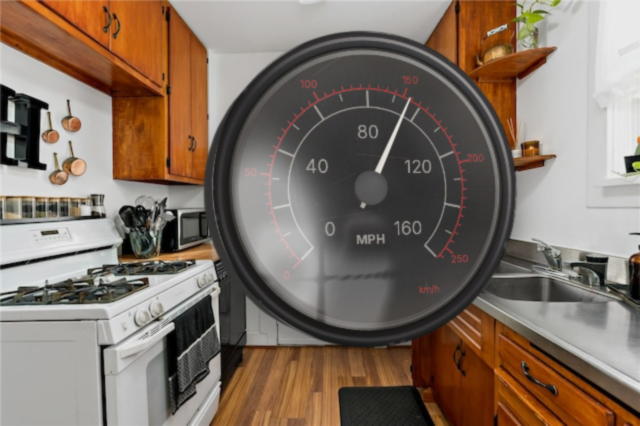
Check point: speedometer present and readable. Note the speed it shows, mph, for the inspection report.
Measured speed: 95 mph
